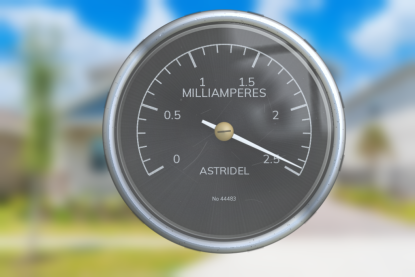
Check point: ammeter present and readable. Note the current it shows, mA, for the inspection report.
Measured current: 2.45 mA
